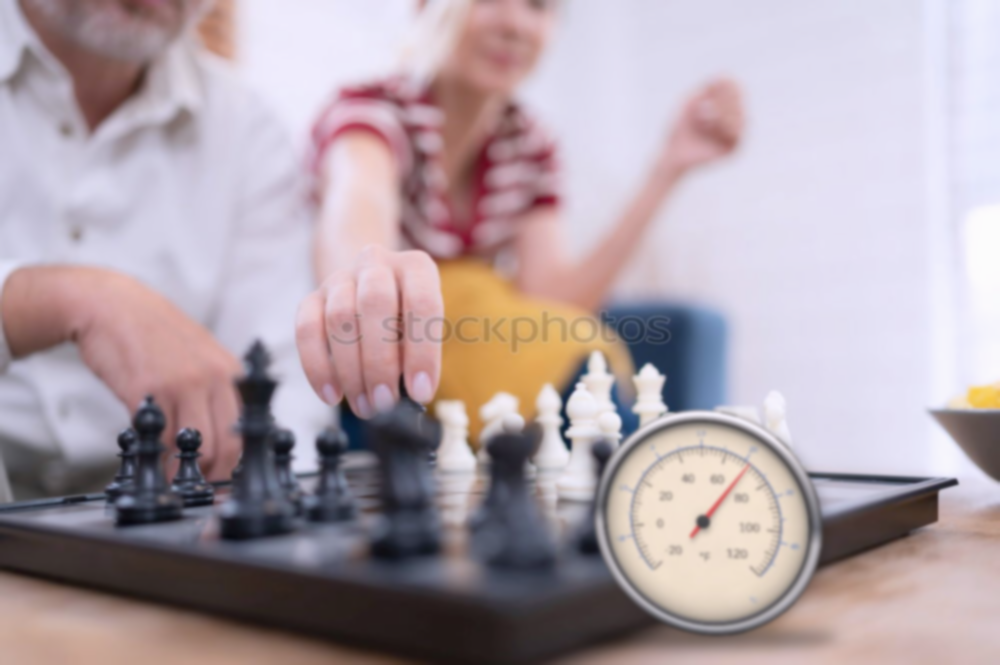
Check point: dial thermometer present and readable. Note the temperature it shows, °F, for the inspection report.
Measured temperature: 70 °F
